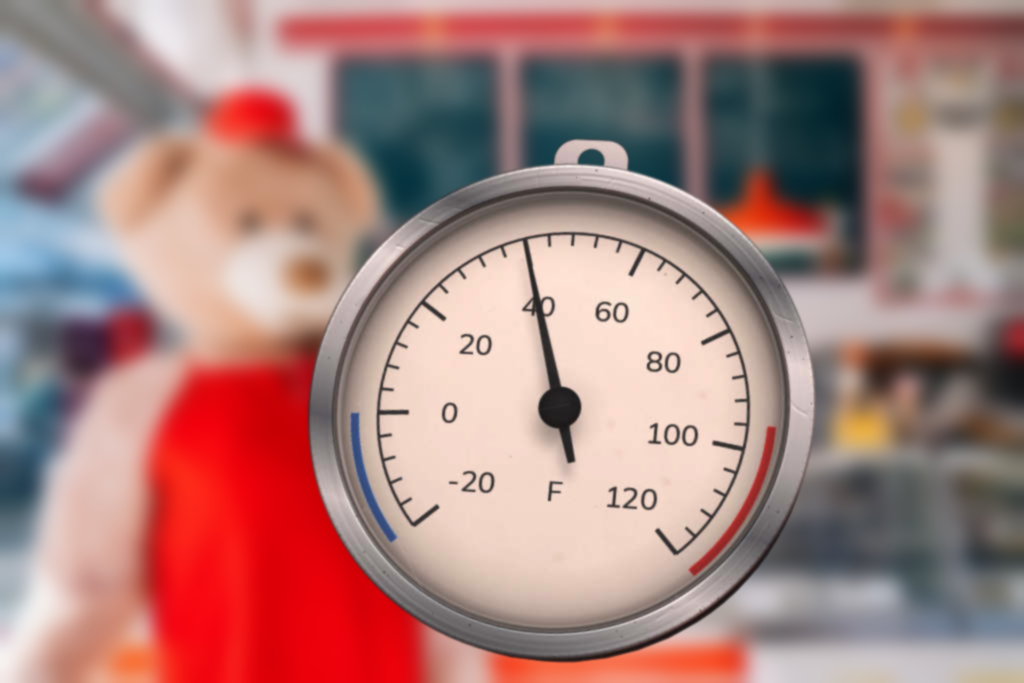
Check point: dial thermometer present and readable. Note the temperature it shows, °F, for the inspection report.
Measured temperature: 40 °F
